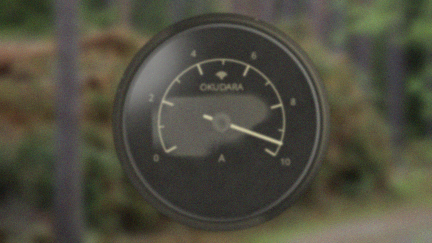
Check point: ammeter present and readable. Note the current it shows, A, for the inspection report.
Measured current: 9.5 A
